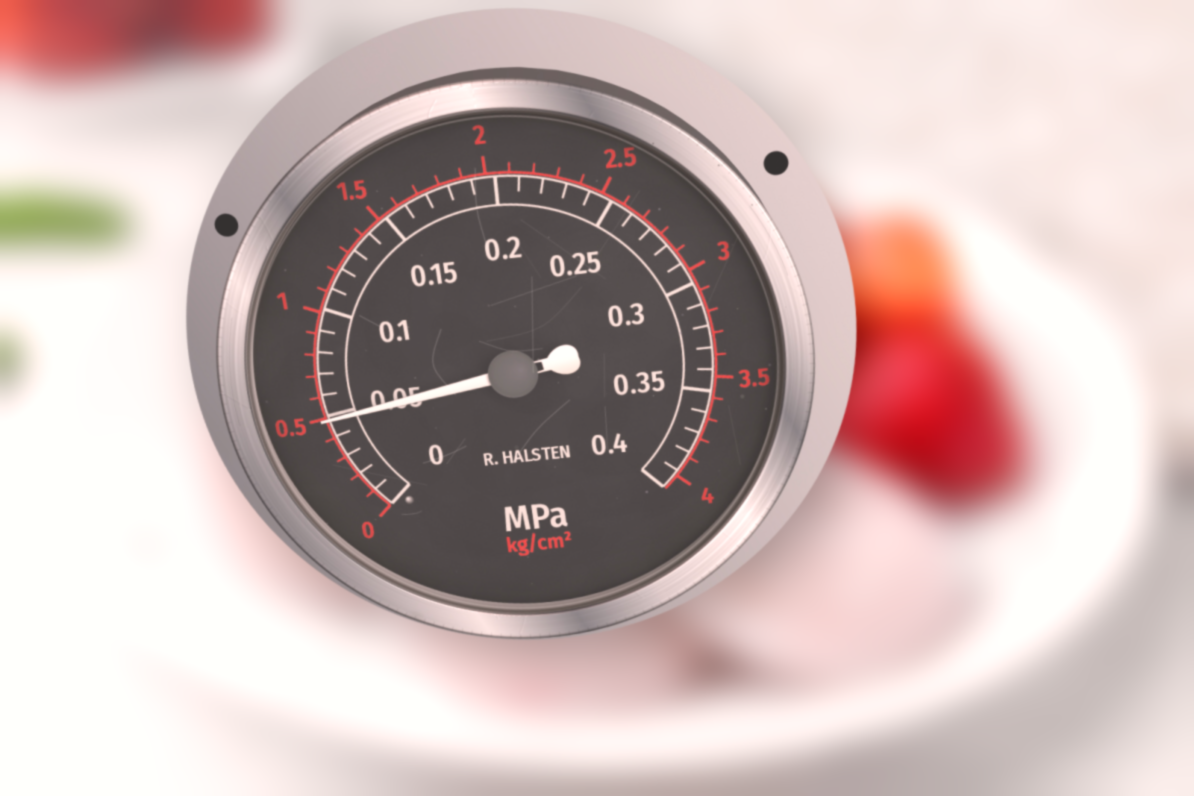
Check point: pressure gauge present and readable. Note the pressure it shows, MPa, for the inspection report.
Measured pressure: 0.05 MPa
